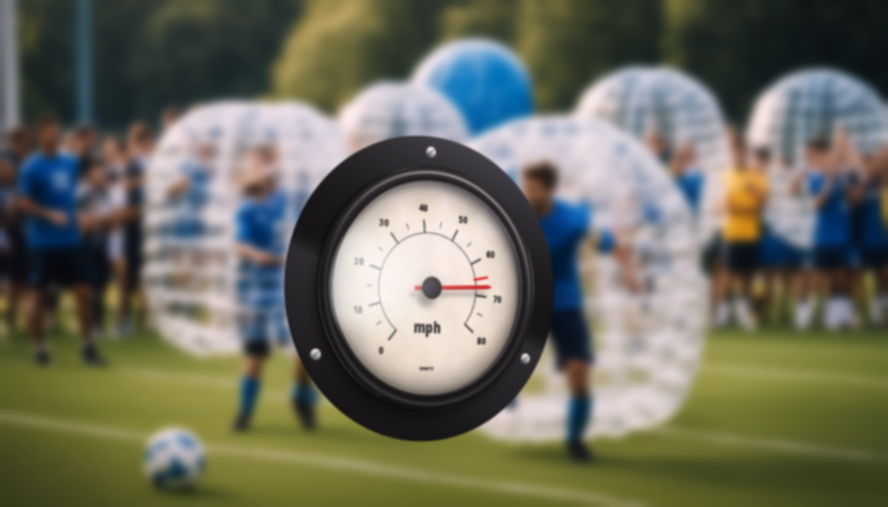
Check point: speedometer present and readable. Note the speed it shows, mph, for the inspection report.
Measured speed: 67.5 mph
